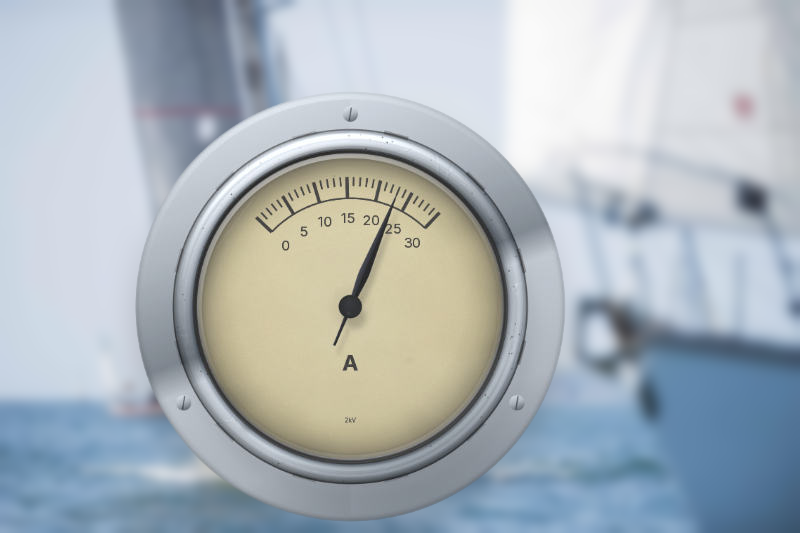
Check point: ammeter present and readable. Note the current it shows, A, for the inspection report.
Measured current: 23 A
